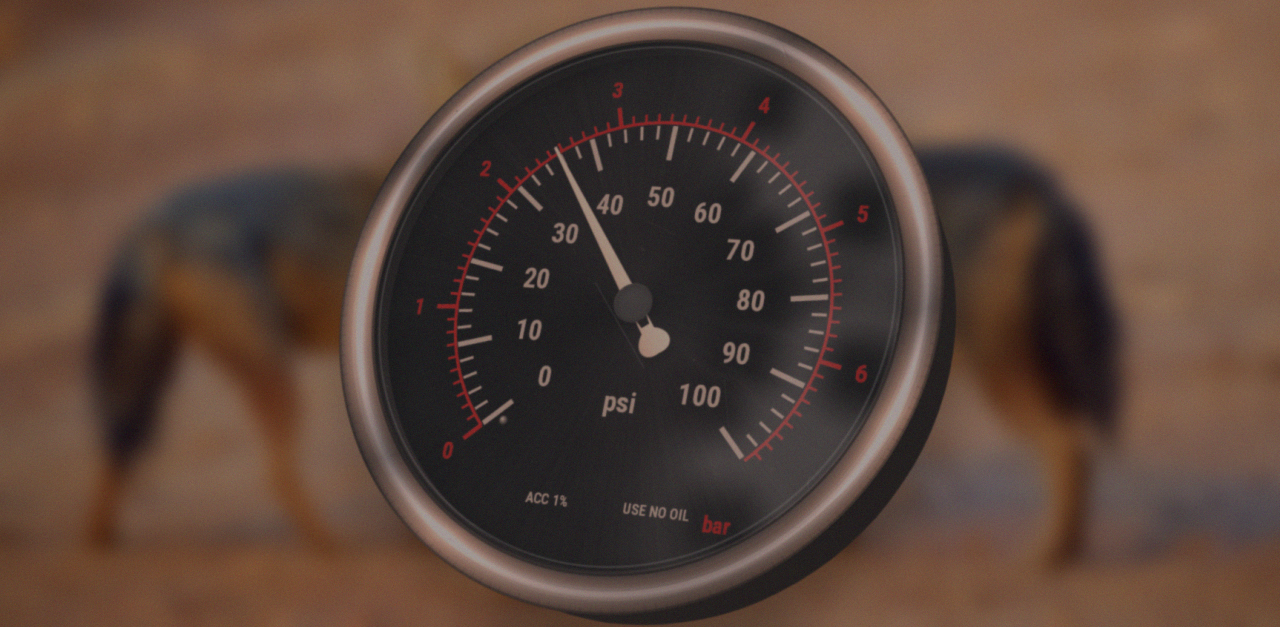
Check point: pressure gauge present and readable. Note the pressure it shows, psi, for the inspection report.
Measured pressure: 36 psi
